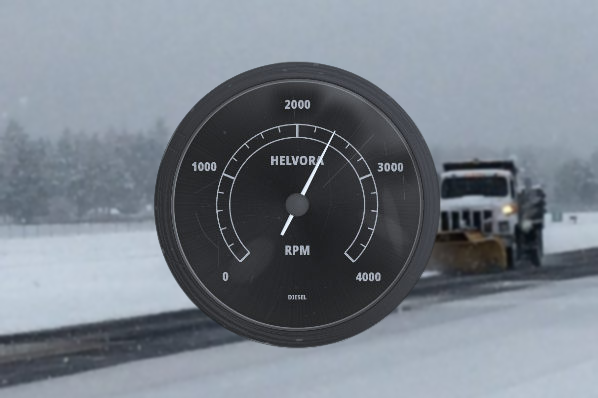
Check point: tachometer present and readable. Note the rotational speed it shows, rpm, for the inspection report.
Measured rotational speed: 2400 rpm
